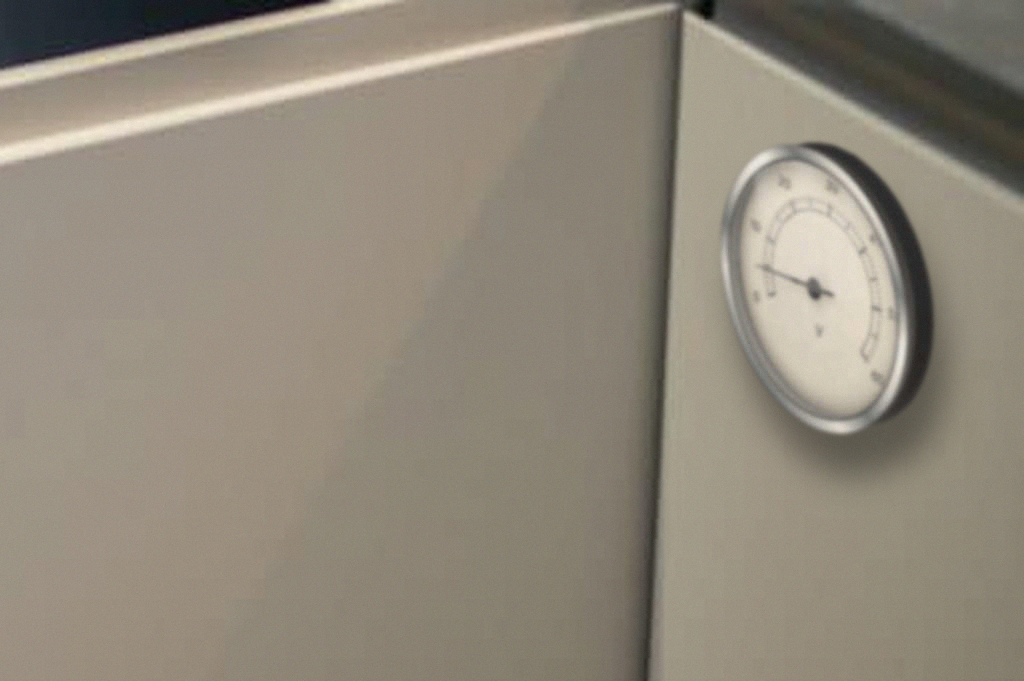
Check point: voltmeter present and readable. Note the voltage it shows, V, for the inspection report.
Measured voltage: 5 V
